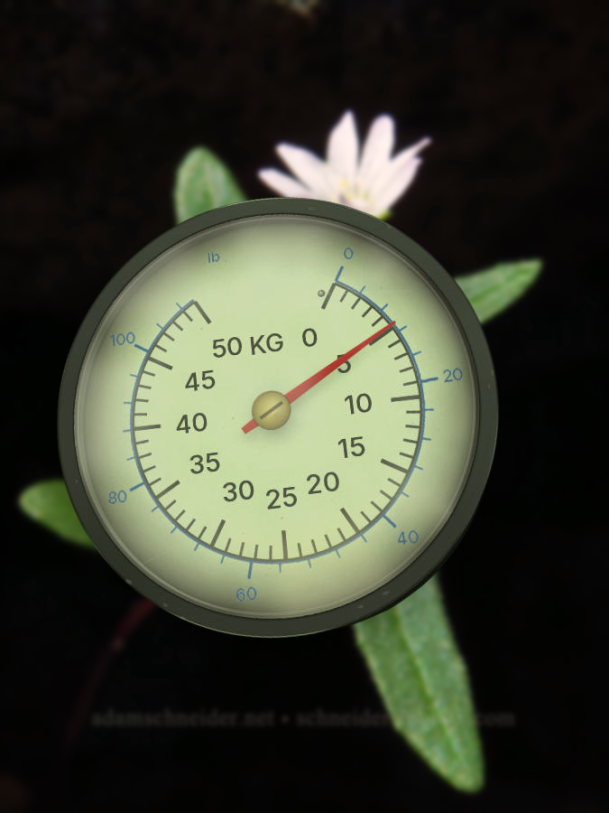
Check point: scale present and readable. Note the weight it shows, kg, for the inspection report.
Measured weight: 5 kg
